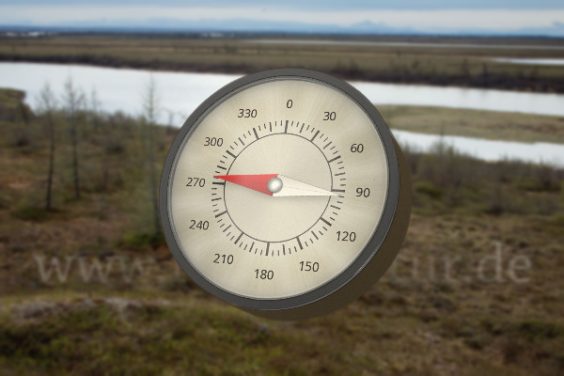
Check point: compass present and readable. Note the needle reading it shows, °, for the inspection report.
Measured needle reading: 275 °
